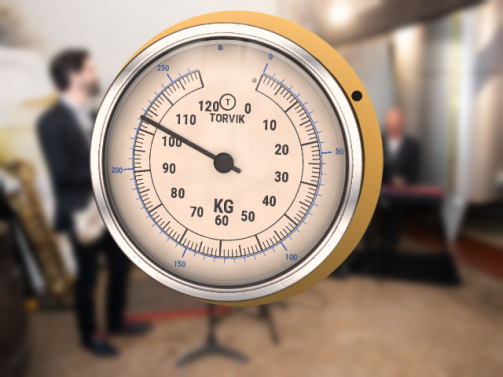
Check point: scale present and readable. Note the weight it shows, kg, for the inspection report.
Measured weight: 103 kg
